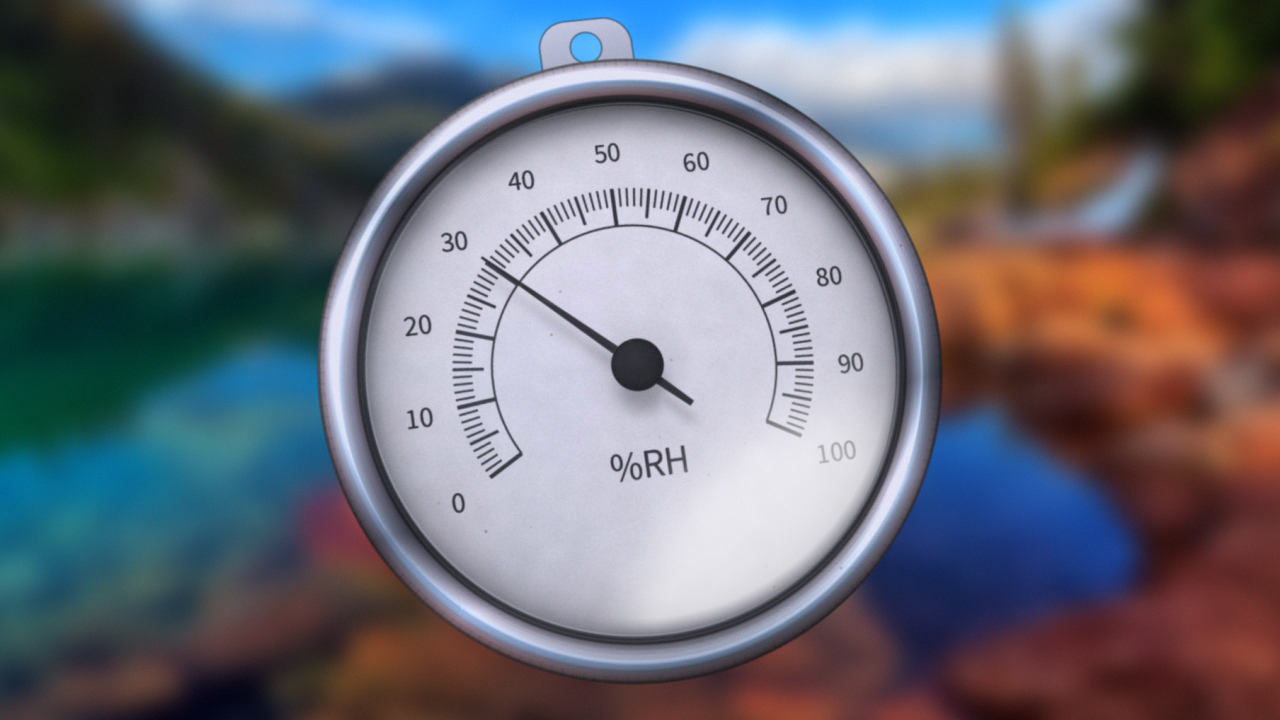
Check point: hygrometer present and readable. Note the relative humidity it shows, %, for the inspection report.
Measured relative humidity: 30 %
